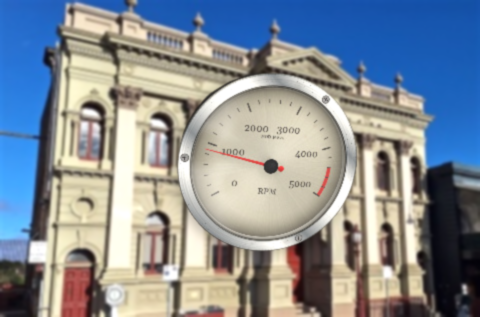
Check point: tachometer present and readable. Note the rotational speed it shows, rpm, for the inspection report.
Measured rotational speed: 900 rpm
